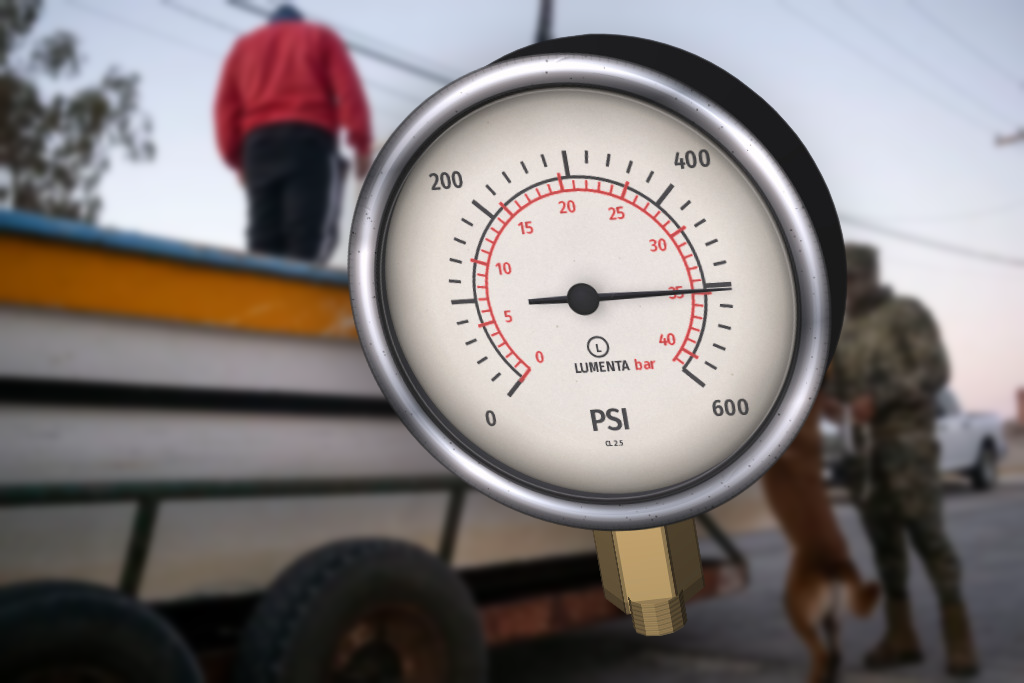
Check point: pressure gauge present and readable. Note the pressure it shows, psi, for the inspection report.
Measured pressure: 500 psi
